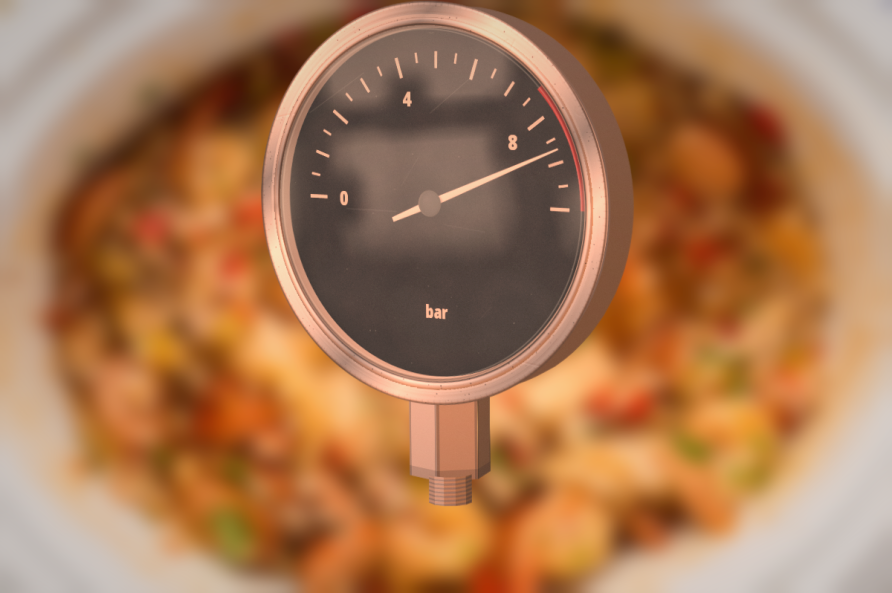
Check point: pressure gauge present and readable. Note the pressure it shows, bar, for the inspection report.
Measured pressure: 8.75 bar
